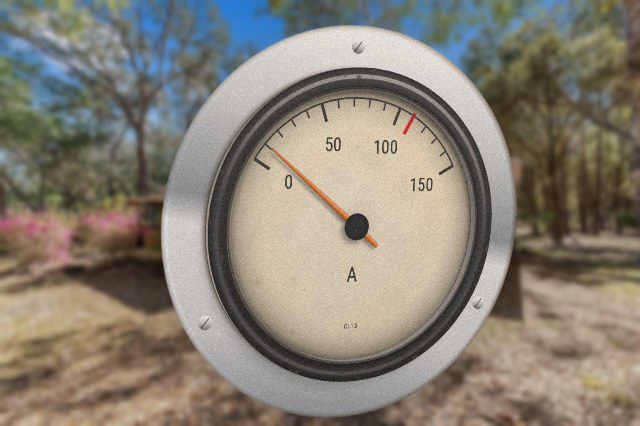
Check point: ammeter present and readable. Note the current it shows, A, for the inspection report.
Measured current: 10 A
